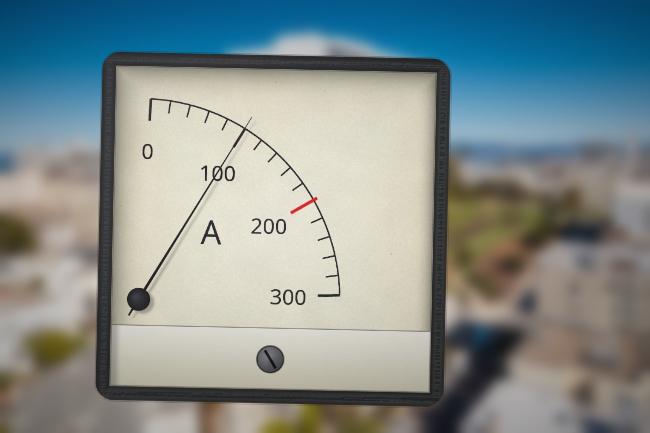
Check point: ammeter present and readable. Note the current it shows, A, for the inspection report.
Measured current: 100 A
